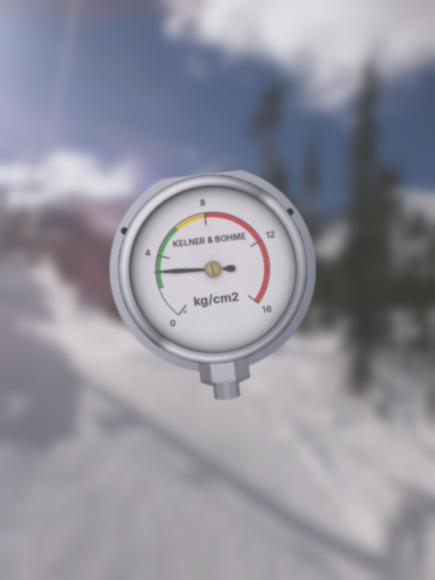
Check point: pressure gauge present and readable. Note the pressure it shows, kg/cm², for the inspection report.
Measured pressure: 3 kg/cm²
